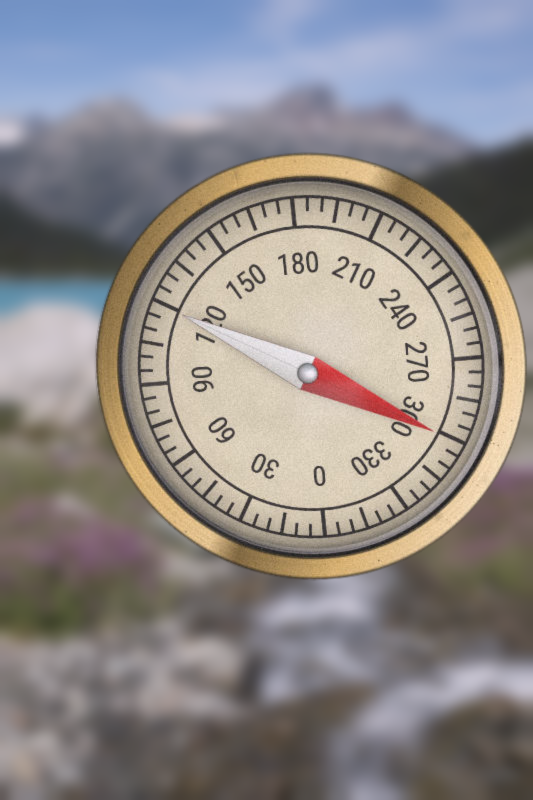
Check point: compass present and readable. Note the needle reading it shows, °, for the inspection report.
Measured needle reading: 300 °
